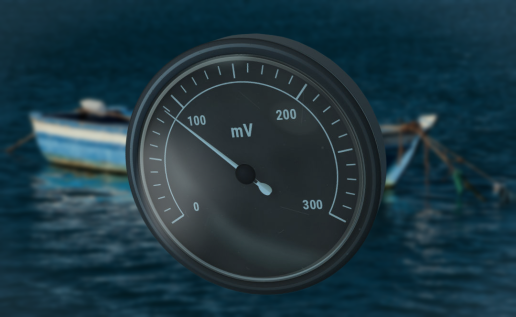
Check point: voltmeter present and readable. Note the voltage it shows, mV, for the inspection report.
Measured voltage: 90 mV
